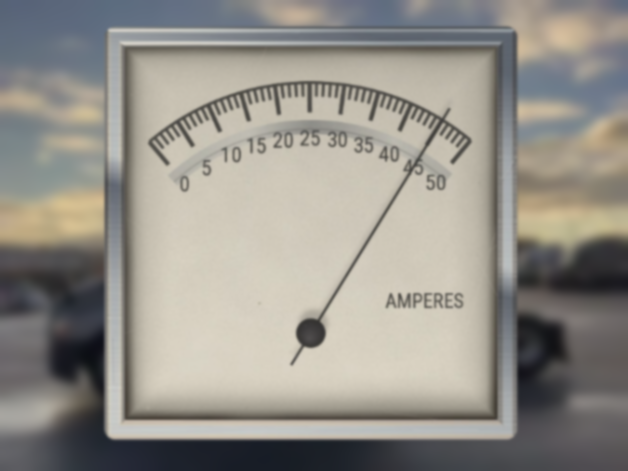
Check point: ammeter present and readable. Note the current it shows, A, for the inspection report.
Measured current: 45 A
